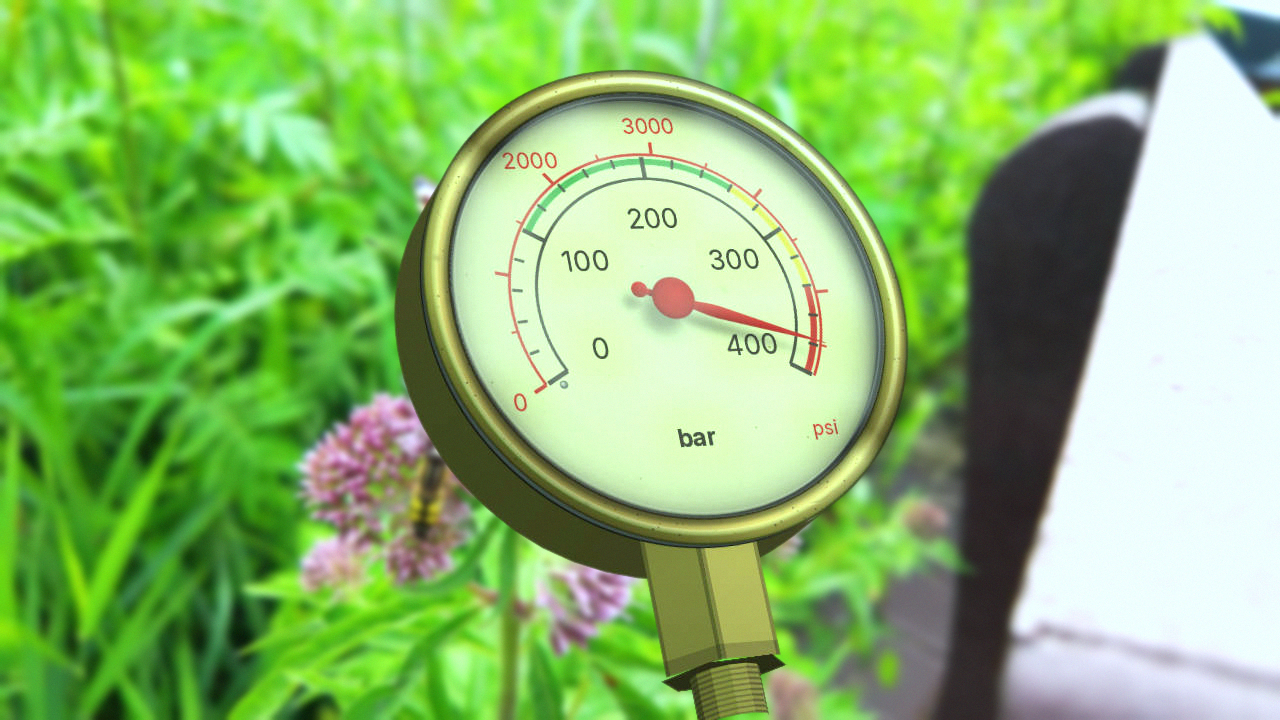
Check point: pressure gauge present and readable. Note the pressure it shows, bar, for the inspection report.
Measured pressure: 380 bar
